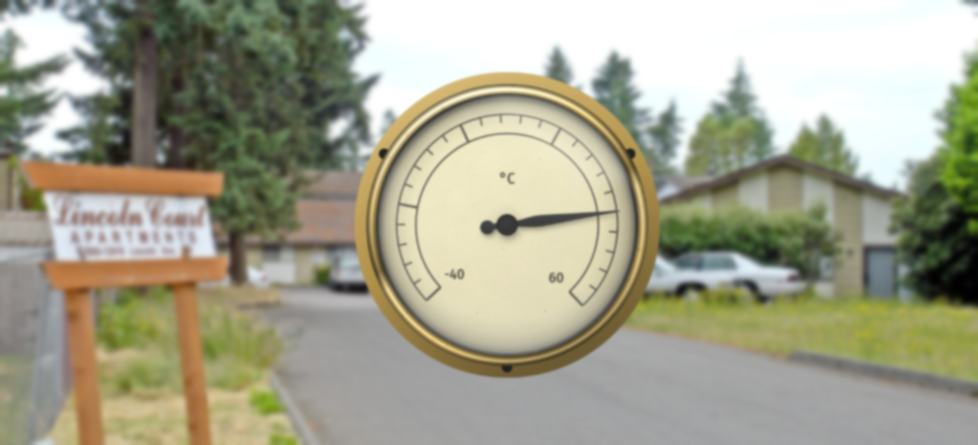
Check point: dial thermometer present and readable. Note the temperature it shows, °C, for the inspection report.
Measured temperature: 40 °C
